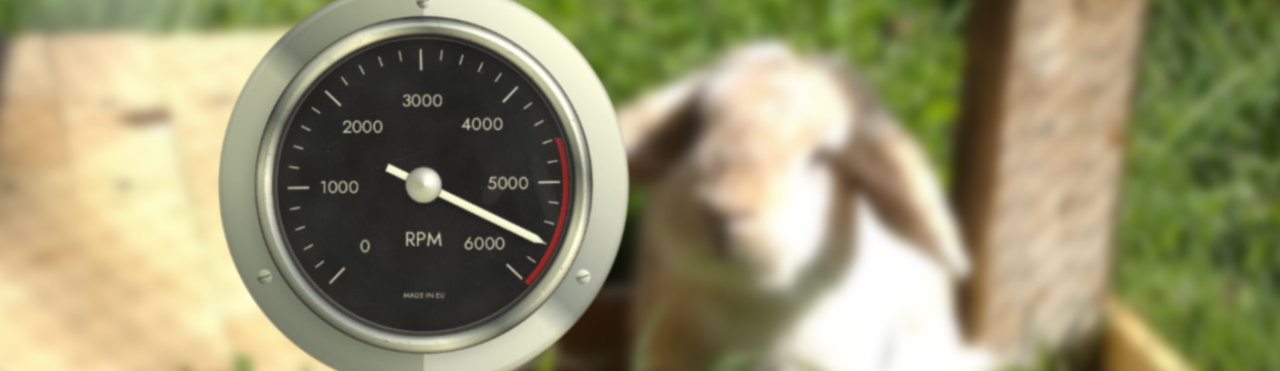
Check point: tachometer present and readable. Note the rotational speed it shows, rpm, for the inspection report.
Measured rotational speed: 5600 rpm
